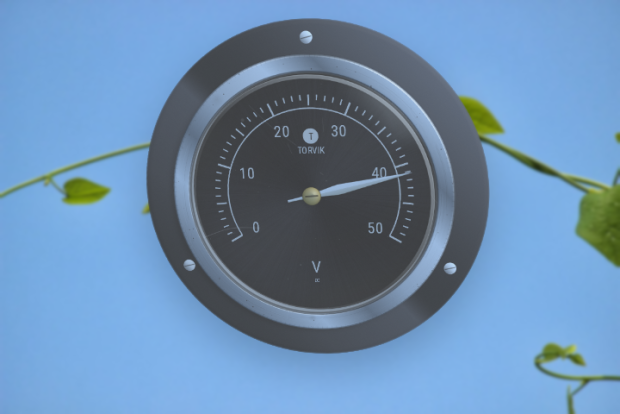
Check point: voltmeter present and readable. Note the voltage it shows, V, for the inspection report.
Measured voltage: 41 V
